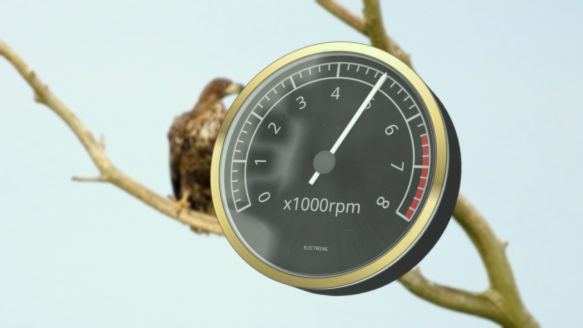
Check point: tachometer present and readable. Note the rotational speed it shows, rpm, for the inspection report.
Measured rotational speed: 5000 rpm
